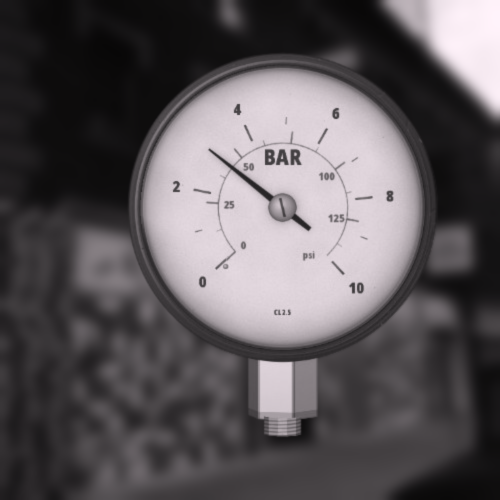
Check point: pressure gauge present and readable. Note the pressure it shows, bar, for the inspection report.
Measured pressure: 3 bar
